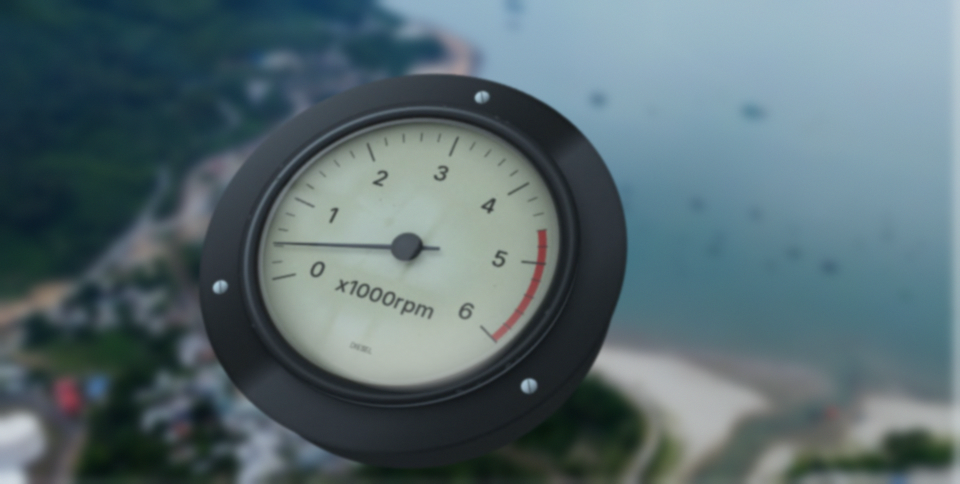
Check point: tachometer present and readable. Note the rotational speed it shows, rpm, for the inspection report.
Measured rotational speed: 400 rpm
